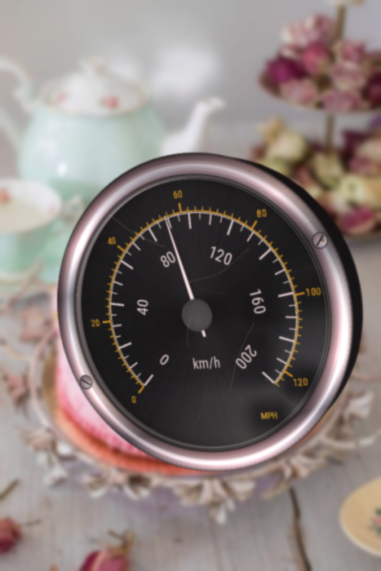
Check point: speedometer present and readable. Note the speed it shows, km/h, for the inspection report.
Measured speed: 90 km/h
